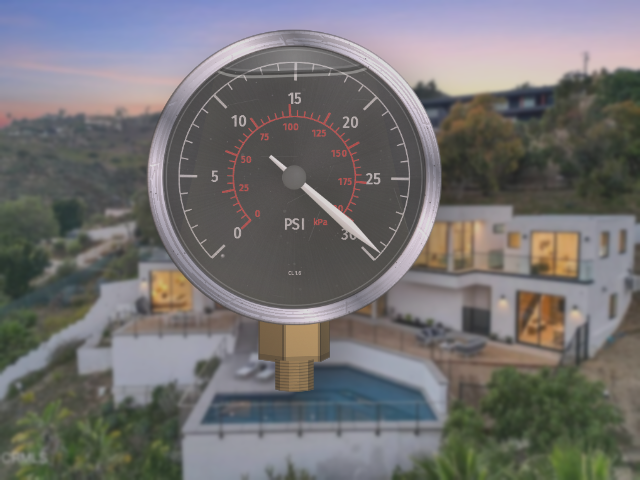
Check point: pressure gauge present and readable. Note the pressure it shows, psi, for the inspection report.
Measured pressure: 29.5 psi
